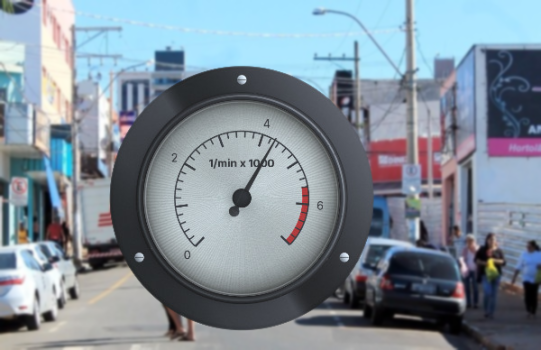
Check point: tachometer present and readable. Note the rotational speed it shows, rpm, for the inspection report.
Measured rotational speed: 4300 rpm
